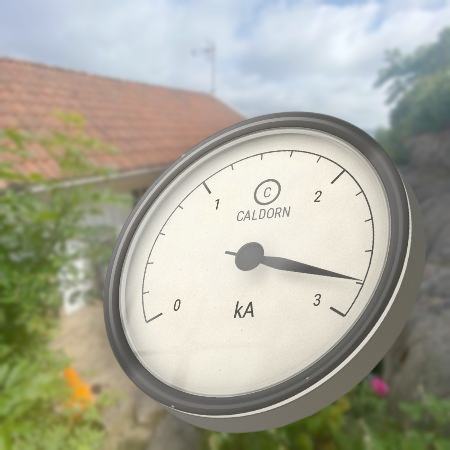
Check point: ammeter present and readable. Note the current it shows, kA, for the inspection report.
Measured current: 2.8 kA
